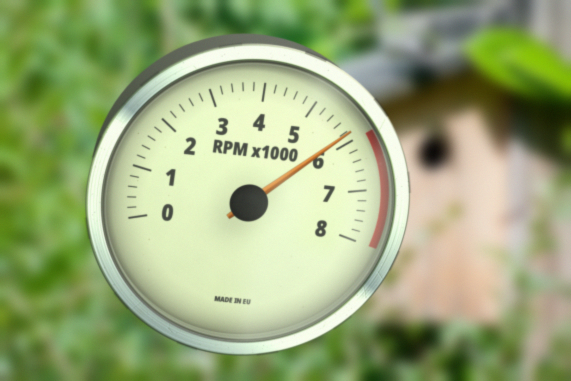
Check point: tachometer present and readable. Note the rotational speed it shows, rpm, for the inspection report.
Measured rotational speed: 5800 rpm
